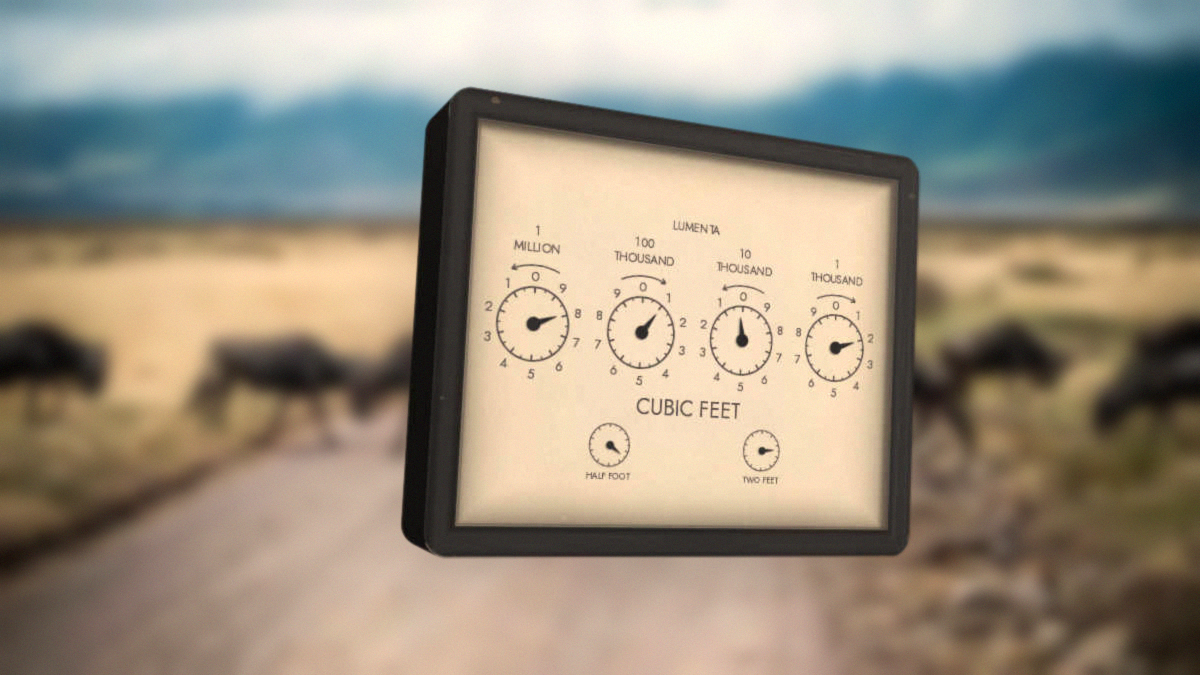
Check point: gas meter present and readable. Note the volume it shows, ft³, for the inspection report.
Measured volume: 810200 ft³
